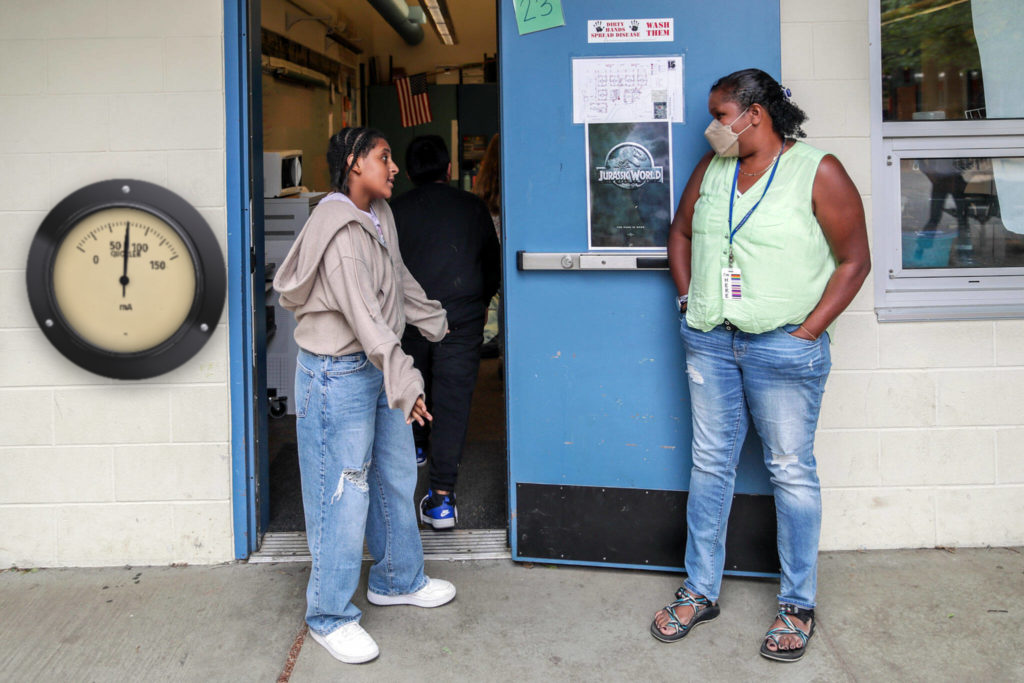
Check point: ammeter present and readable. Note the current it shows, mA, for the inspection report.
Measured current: 75 mA
